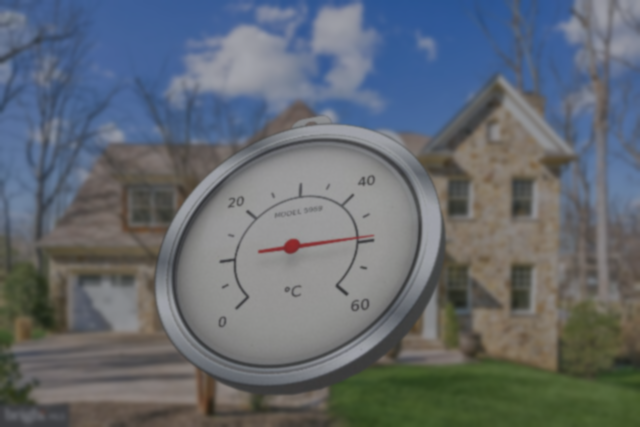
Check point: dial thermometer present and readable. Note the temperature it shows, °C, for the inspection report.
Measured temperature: 50 °C
